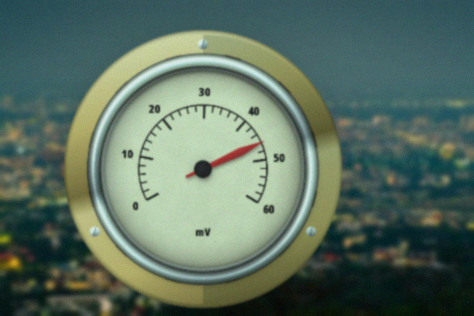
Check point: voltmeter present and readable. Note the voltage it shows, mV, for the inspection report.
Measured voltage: 46 mV
